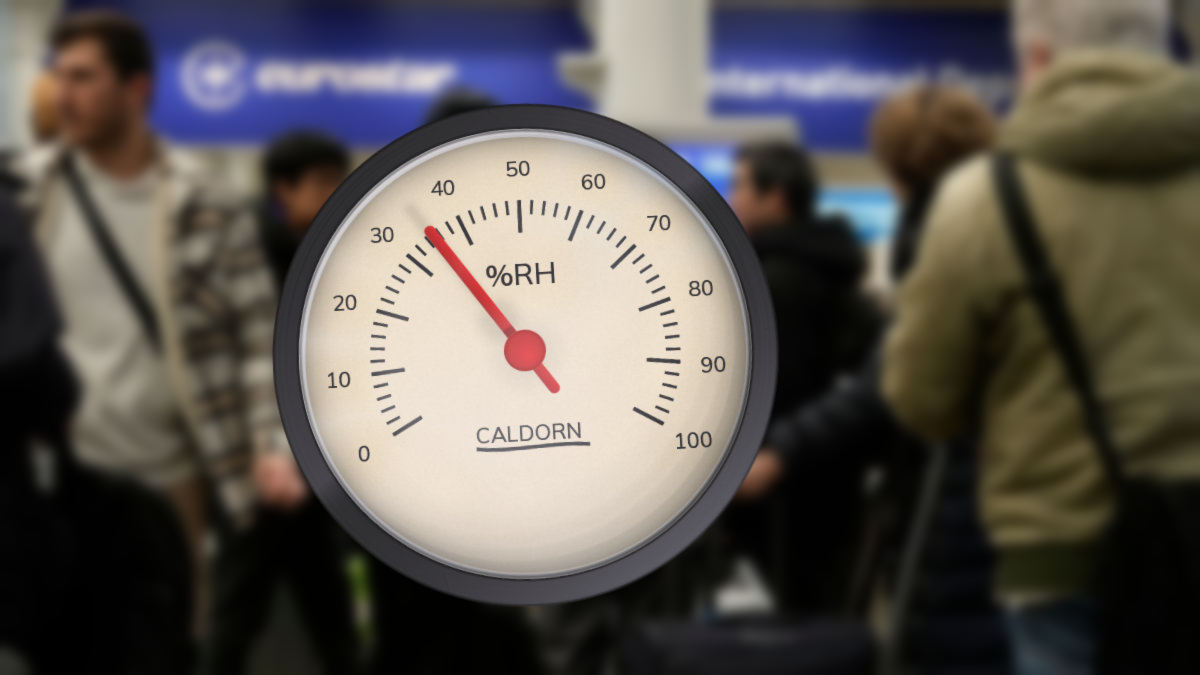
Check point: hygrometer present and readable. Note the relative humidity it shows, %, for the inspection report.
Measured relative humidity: 35 %
